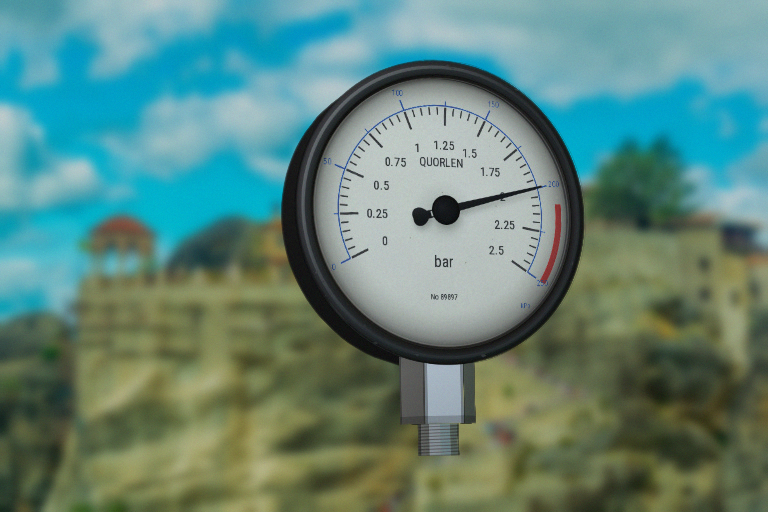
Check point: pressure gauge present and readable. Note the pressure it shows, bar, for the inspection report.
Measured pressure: 2 bar
